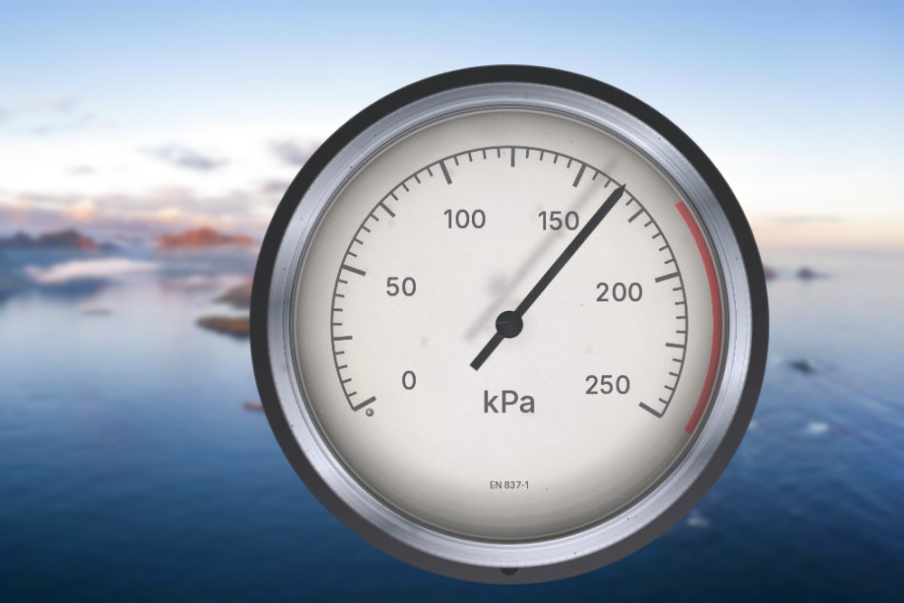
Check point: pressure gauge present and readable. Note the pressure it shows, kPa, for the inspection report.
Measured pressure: 165 kPa
